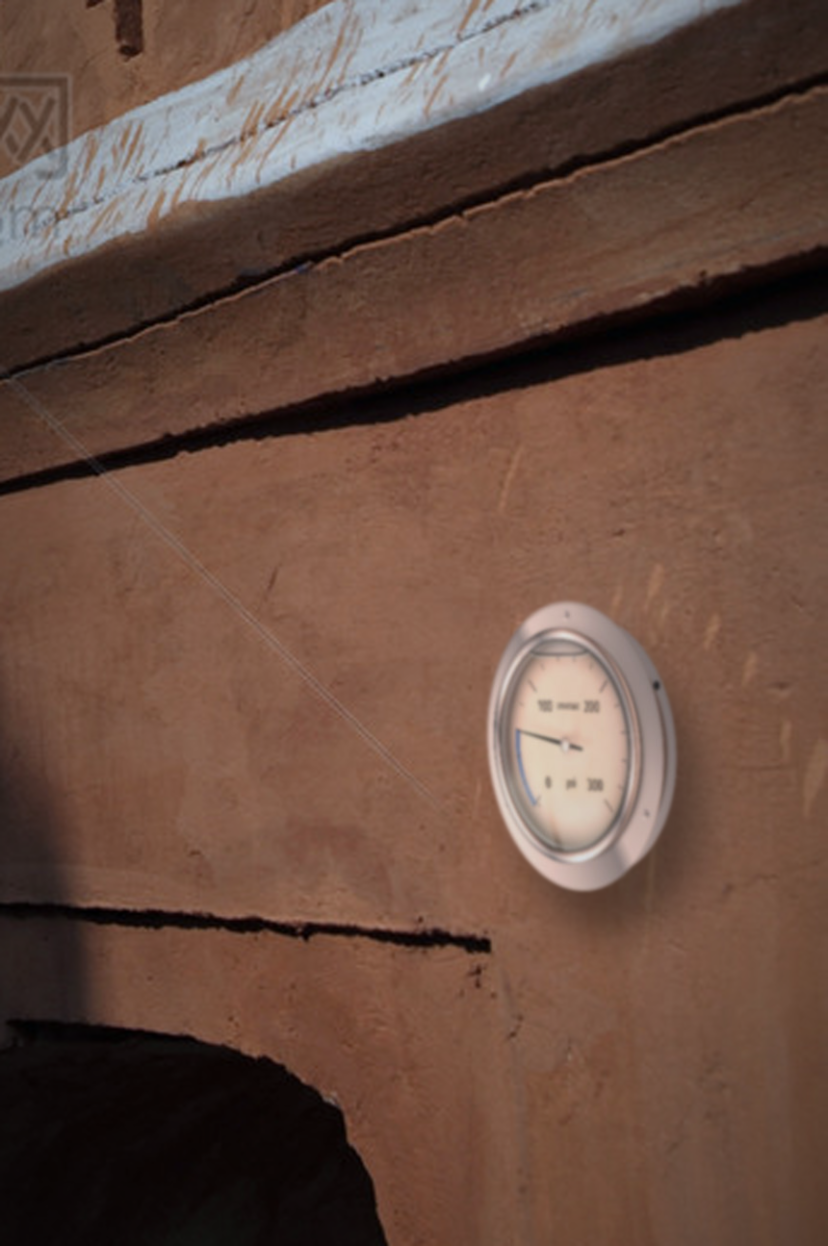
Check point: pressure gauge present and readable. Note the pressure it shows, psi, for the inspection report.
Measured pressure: 60 psi
